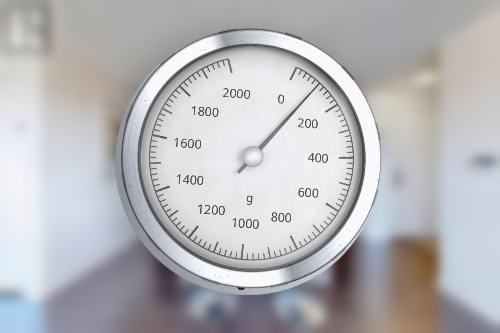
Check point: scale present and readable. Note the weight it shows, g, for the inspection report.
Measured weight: 100 g
